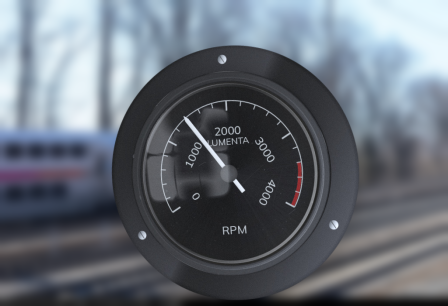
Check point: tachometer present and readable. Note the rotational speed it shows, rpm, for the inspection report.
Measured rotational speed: 1400 rpm
